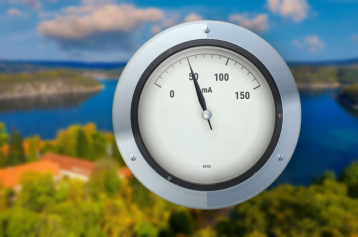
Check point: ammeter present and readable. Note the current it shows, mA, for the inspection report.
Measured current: 50 mA
